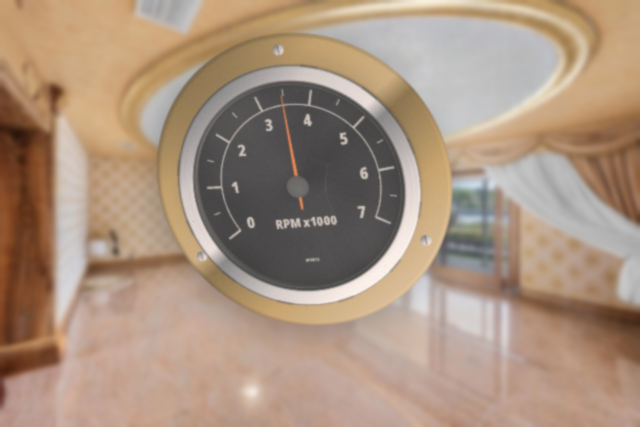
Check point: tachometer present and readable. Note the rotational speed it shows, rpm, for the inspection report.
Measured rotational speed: 3500 rpm
